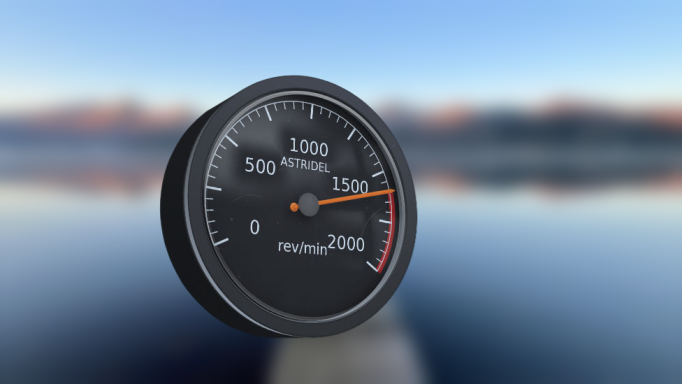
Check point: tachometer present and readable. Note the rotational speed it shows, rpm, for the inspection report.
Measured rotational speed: 1600 rpm
